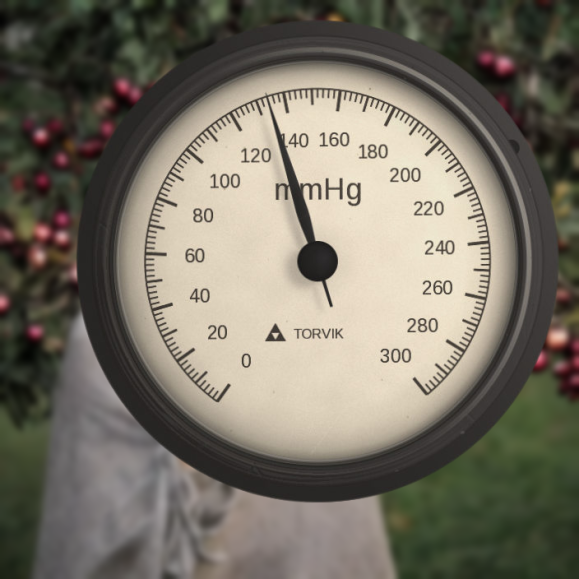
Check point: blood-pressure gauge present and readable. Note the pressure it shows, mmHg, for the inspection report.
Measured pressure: 134 mmHg
